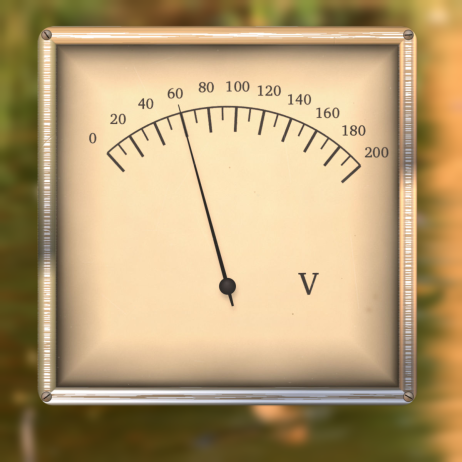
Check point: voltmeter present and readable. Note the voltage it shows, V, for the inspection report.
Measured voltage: 60 V
